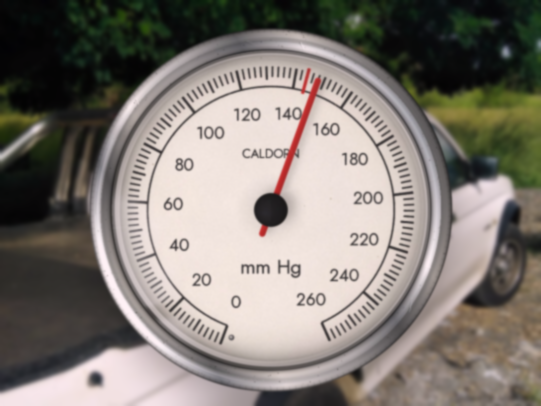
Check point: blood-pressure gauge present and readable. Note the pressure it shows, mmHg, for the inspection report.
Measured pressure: 148 mmHg
